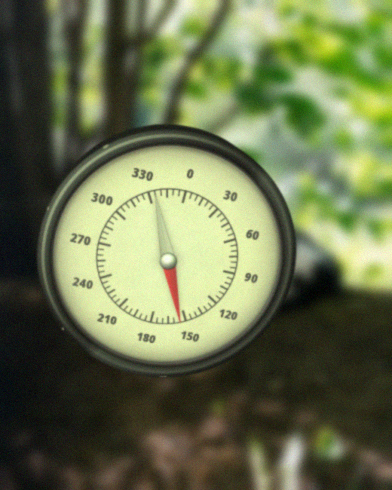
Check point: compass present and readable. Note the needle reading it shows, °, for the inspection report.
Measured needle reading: 155 °
